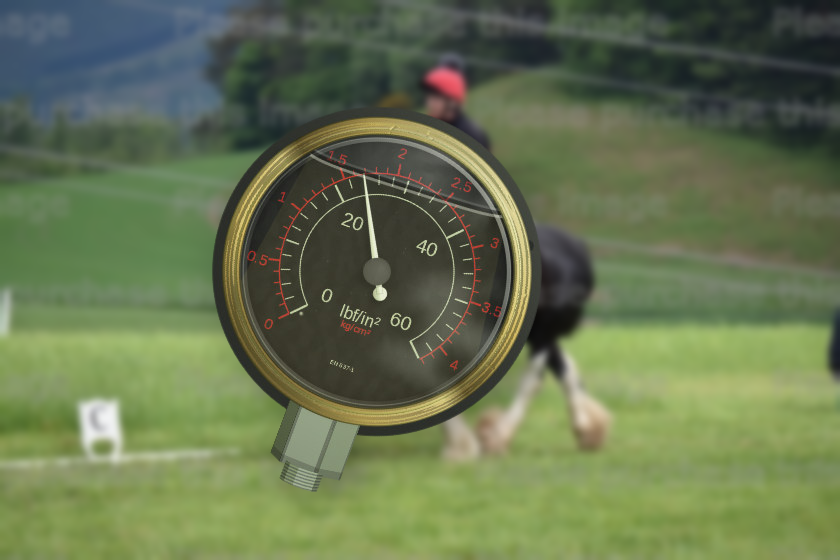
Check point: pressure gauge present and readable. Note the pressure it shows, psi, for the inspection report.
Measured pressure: 24 psi
